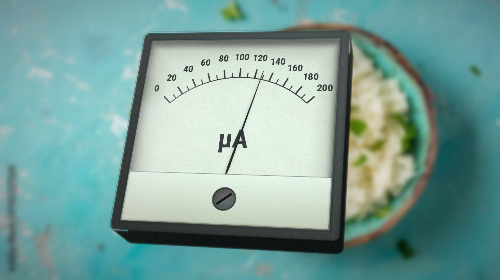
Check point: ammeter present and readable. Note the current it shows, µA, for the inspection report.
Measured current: 130 µA
